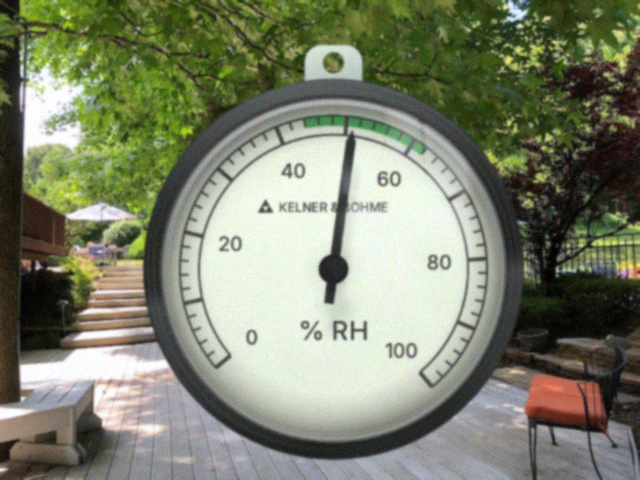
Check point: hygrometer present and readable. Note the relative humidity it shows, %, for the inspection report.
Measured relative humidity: 51 %
